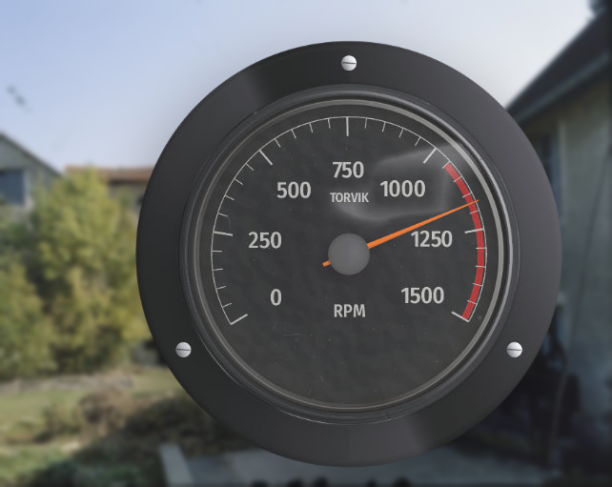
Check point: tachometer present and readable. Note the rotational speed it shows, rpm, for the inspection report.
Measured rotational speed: 1175 rpm
